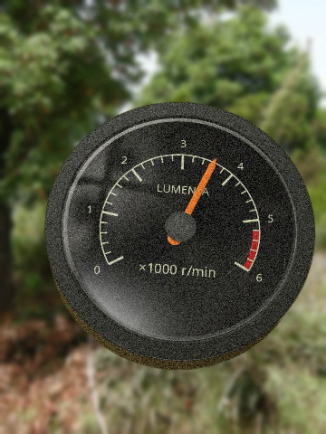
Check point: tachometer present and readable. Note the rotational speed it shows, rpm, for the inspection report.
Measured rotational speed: 3600 rpm
